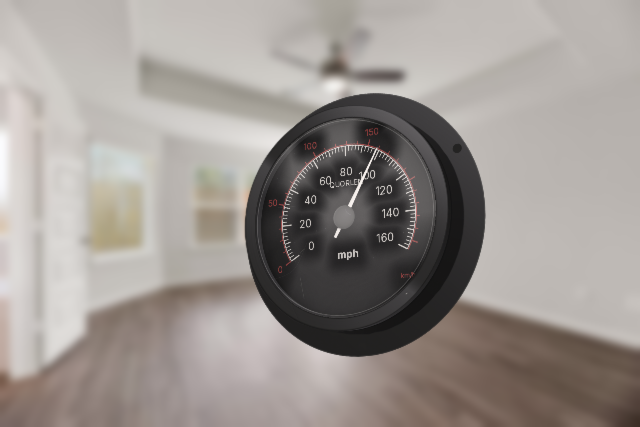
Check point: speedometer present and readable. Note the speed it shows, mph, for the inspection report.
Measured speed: 100 mph
